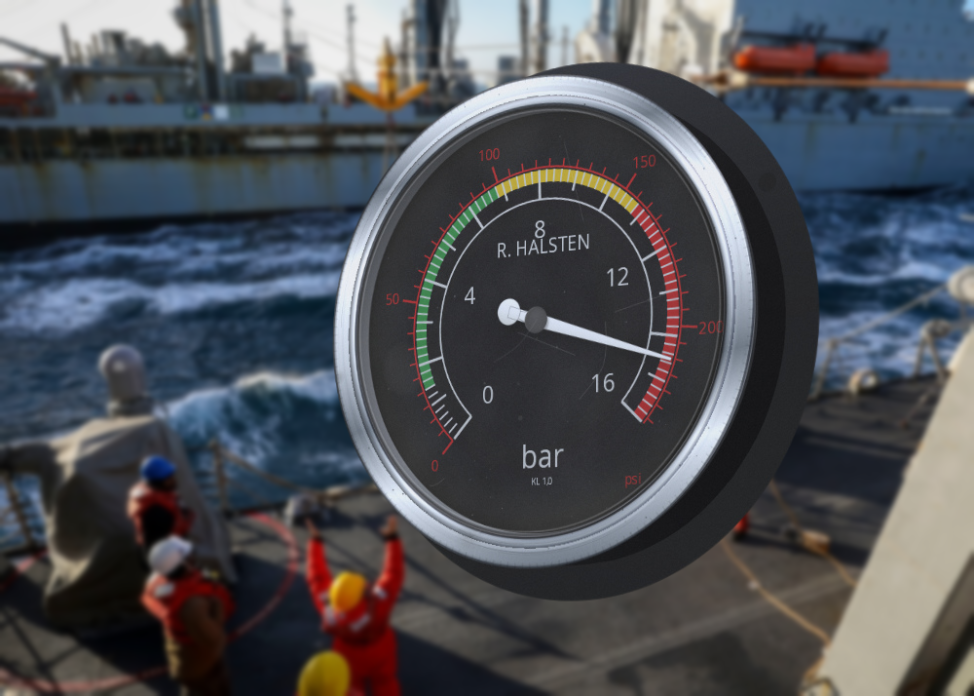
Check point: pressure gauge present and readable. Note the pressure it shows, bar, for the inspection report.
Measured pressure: 14.5 bar
